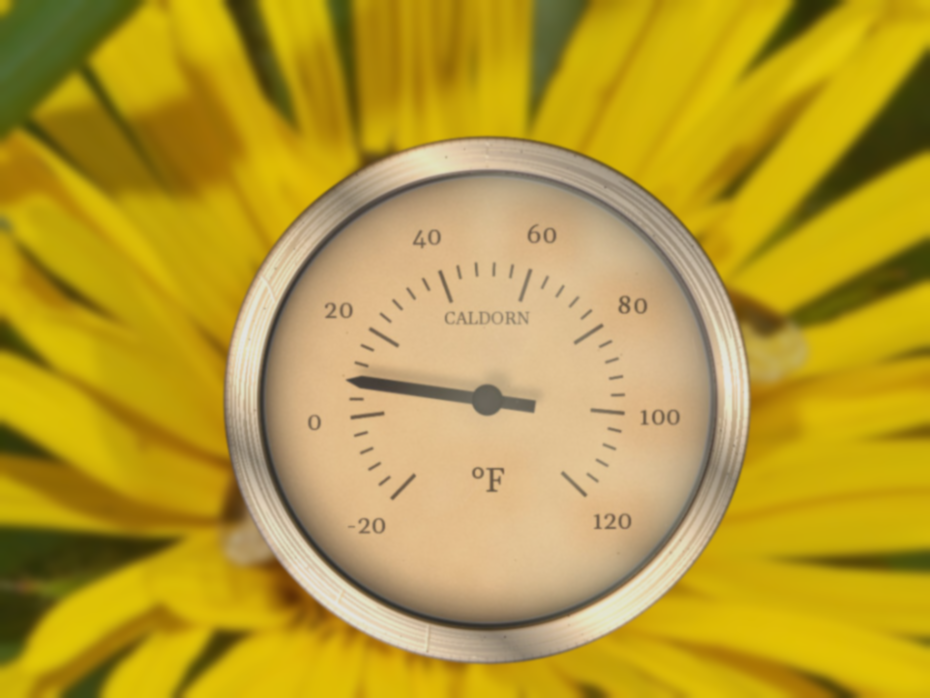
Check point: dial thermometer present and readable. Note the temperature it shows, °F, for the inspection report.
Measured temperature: 8 °F
